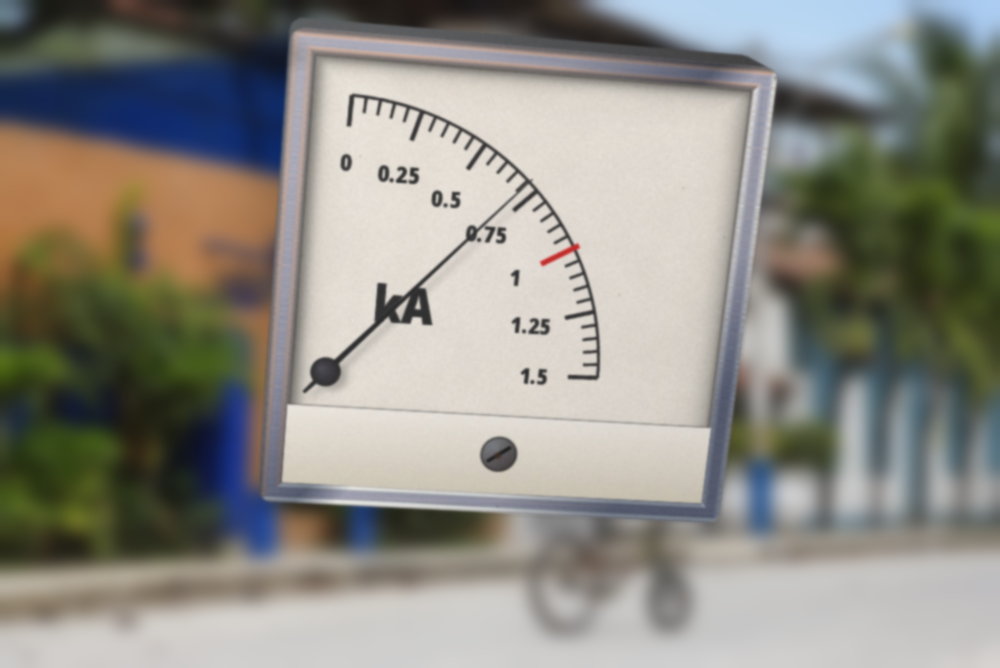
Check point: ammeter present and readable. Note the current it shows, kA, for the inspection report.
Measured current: 0.7 kA
